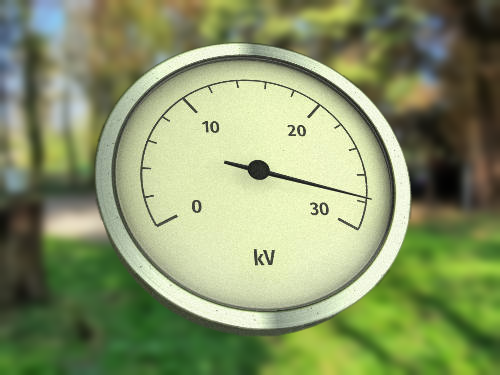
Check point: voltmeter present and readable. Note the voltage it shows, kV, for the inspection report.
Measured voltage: 28 kV
